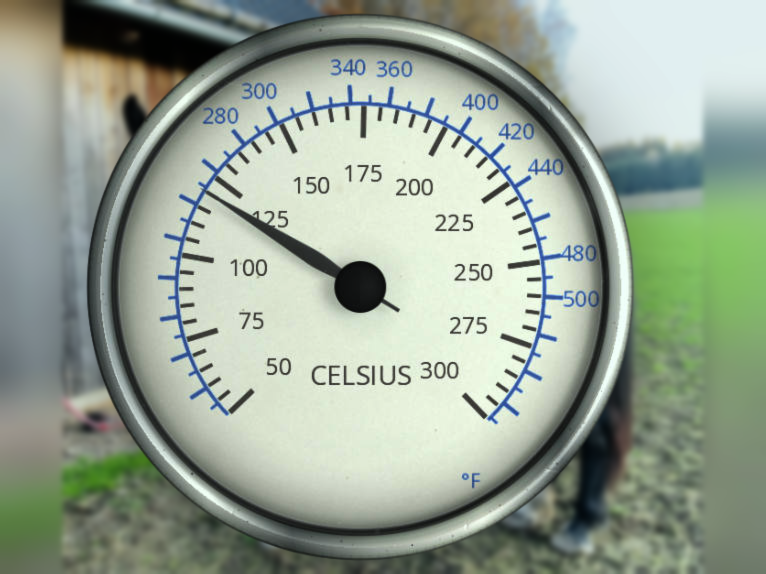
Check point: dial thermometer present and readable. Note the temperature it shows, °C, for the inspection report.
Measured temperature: 120 °C
